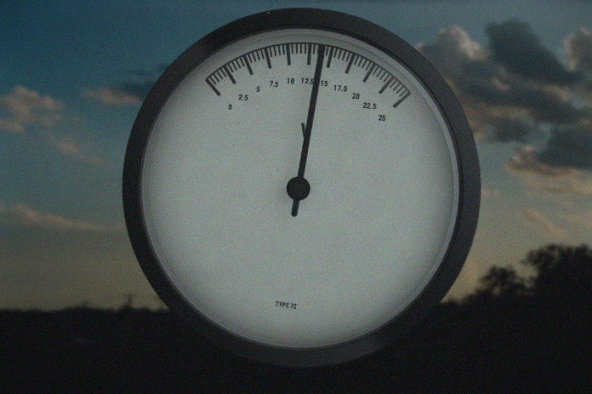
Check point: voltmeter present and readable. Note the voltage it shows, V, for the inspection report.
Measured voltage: 14 V
